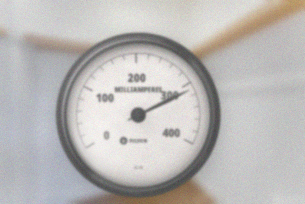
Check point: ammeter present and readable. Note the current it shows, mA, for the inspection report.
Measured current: 310 mA
